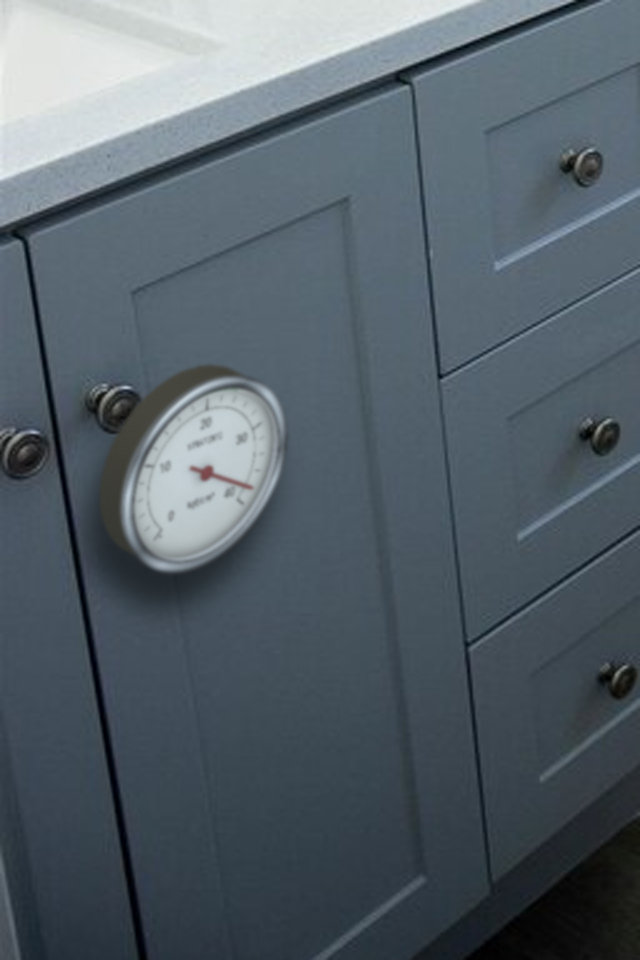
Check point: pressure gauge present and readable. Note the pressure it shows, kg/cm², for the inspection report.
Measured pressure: 38 kg/cm²
